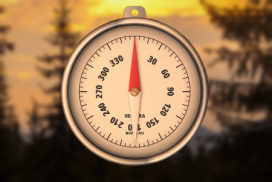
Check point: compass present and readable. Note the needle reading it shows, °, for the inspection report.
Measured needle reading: 0 °
